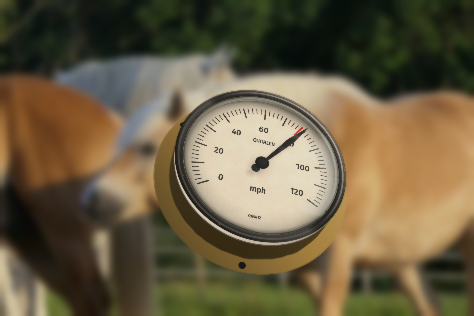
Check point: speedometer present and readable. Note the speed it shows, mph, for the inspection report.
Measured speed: 80 mph
